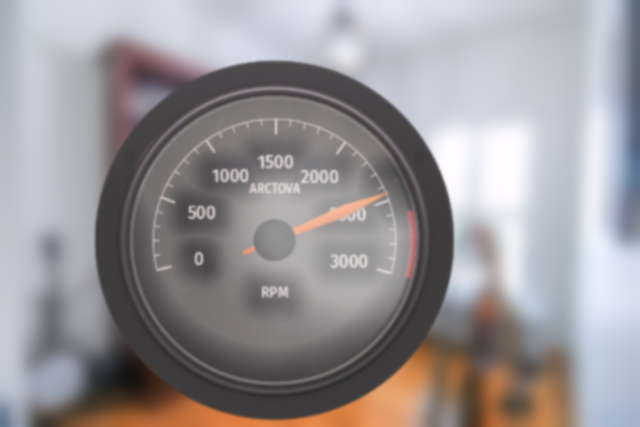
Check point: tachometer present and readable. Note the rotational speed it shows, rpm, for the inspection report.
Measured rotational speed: 2450 rpm
